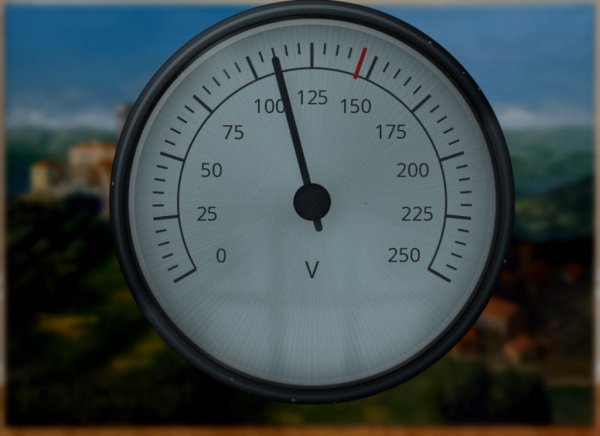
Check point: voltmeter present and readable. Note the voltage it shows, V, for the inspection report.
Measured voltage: 110 V
